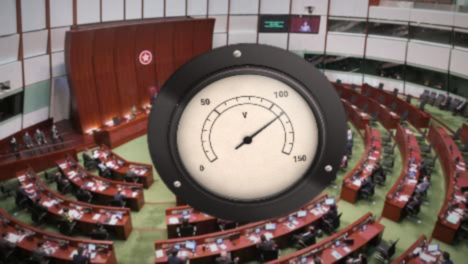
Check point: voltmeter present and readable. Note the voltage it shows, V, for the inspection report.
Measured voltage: 110 V
